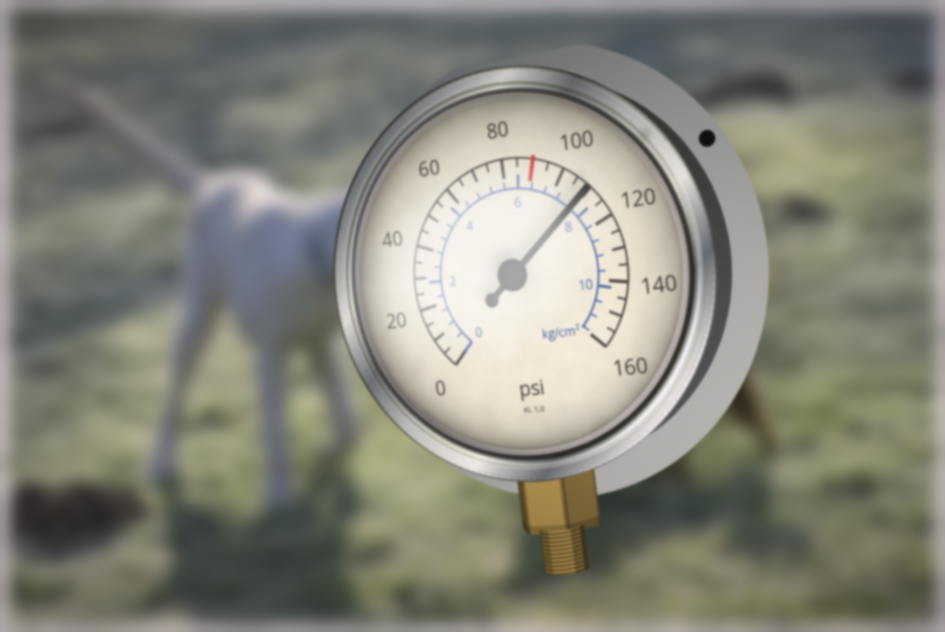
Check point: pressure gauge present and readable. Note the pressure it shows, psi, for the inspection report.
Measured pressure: 110 psi
